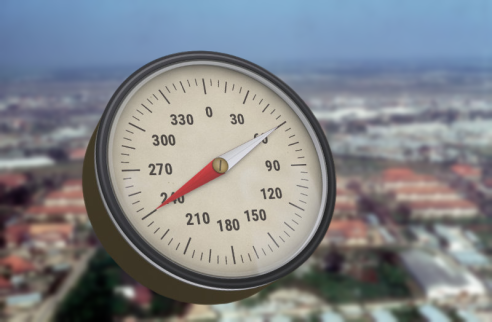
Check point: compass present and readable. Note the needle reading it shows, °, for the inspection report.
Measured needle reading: 240 °
